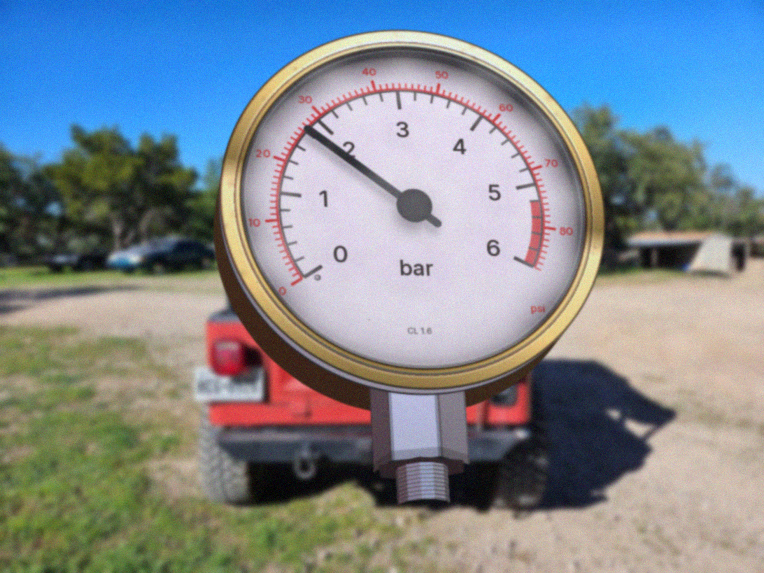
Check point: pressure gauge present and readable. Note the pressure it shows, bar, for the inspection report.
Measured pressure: 1.8 bar
